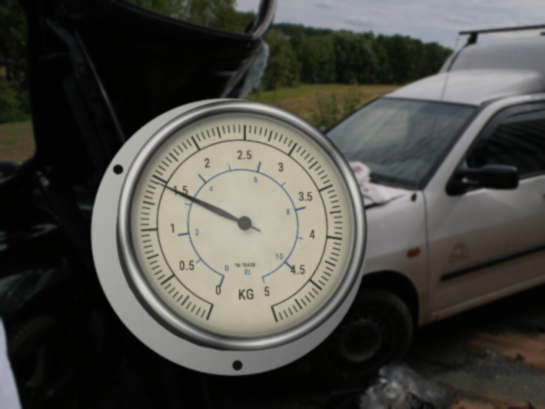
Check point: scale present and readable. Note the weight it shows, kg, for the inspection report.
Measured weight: 1.45 kg
